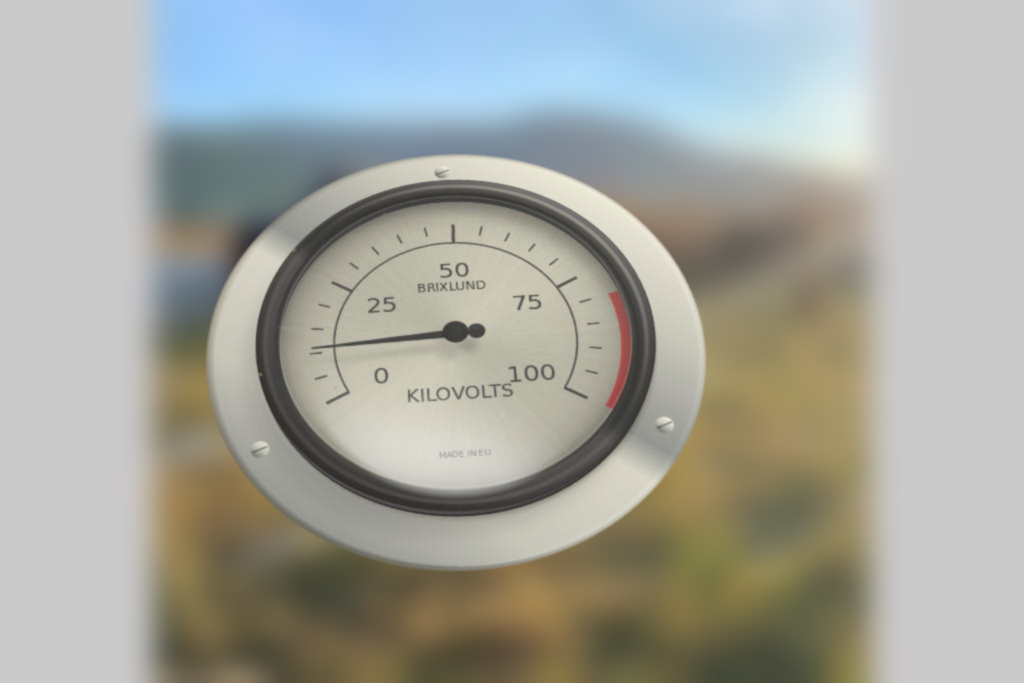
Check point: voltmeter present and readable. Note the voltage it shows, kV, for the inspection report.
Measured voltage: 10 kV
